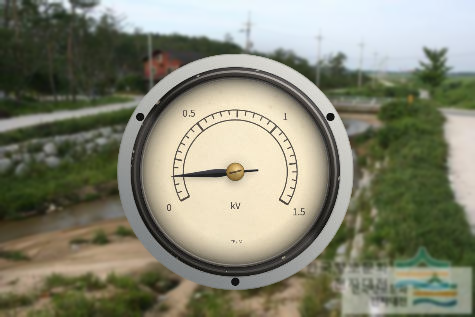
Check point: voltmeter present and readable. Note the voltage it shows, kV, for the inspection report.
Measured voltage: 0.15 kV
